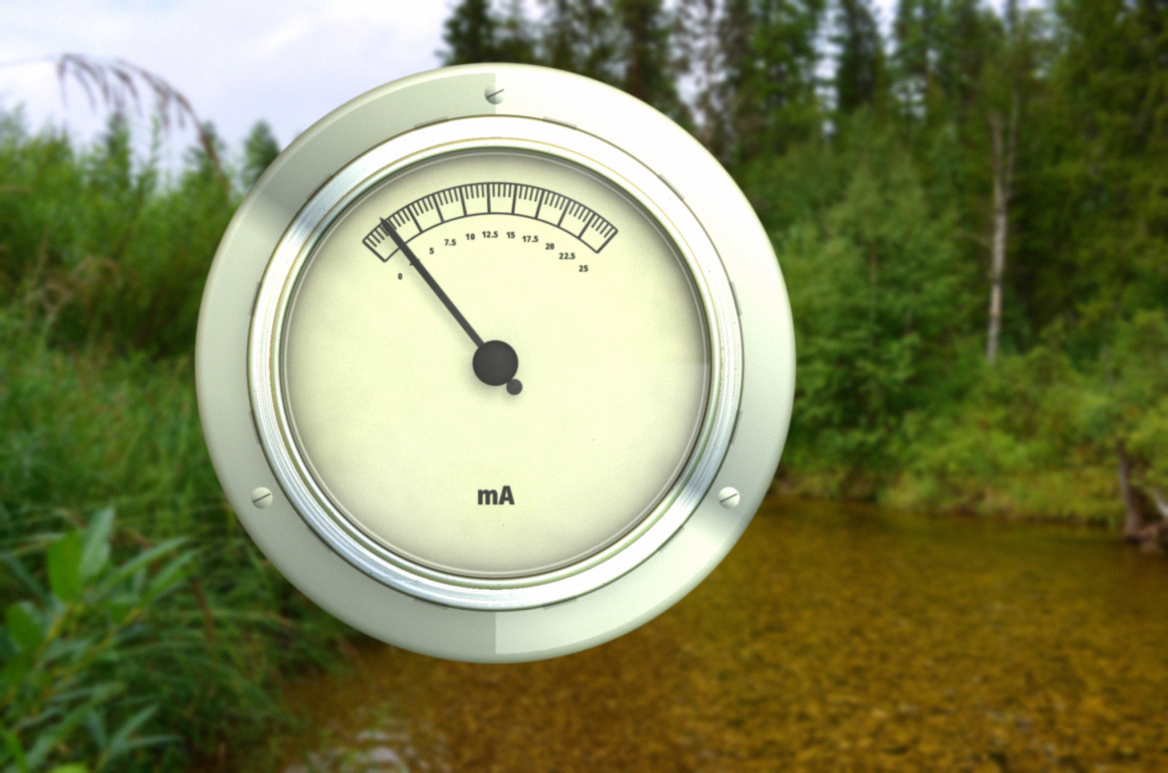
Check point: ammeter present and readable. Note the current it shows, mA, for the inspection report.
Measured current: 2.5 mA
